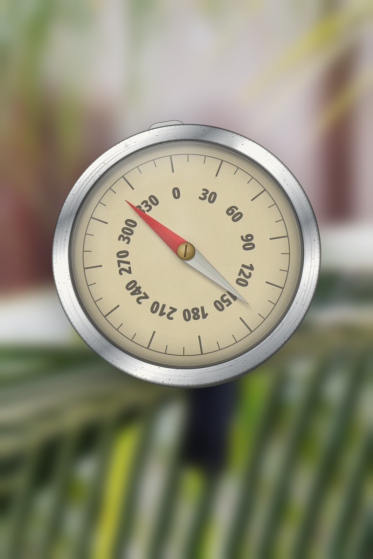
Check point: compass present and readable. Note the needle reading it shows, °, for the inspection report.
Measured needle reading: 320 °
